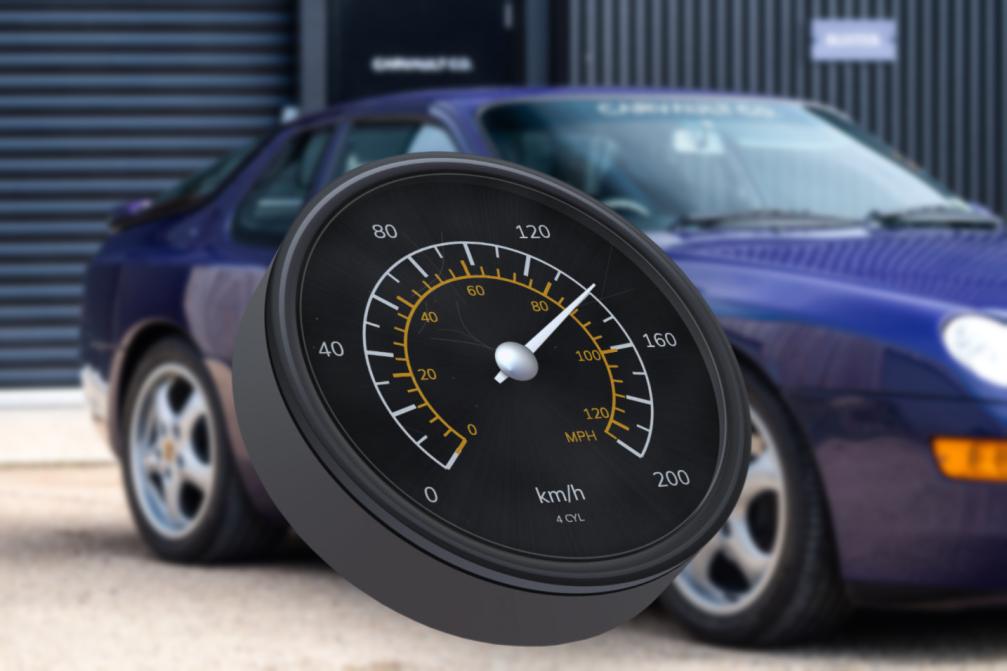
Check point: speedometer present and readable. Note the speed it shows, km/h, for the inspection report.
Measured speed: 140 km/h
